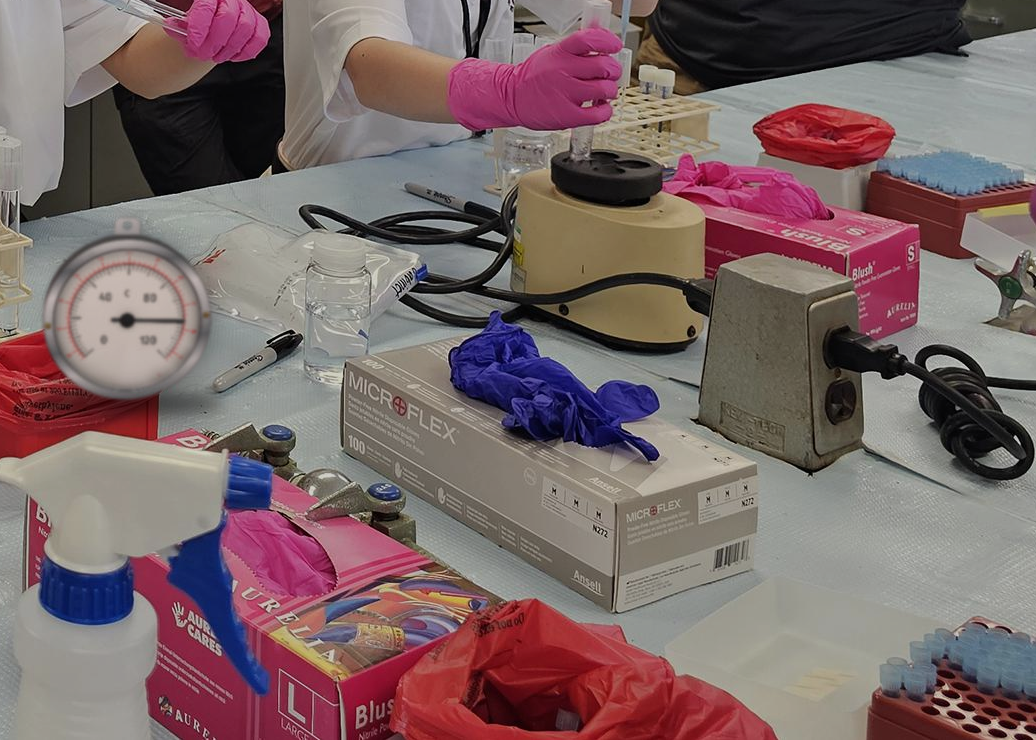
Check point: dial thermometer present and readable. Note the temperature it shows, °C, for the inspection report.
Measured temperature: 100 °C
